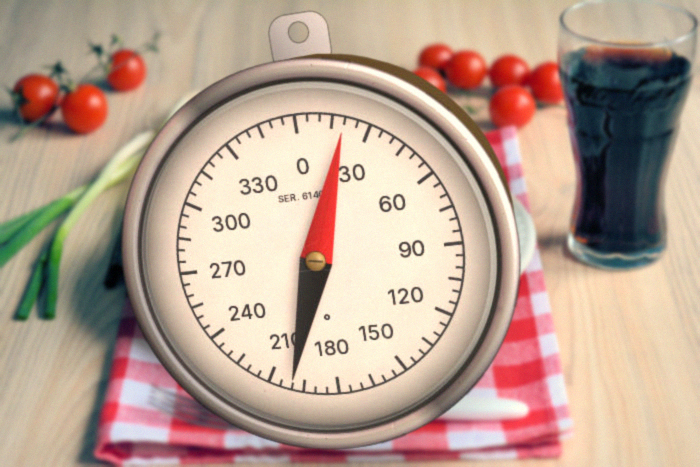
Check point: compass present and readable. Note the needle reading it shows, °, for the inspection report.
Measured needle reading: 20 °
